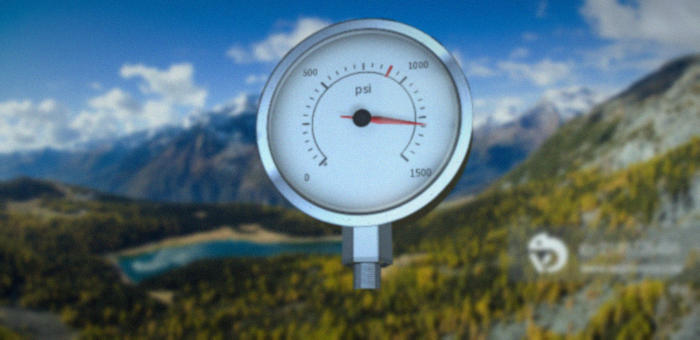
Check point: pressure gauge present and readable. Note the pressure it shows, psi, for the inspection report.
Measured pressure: 1300 psi
